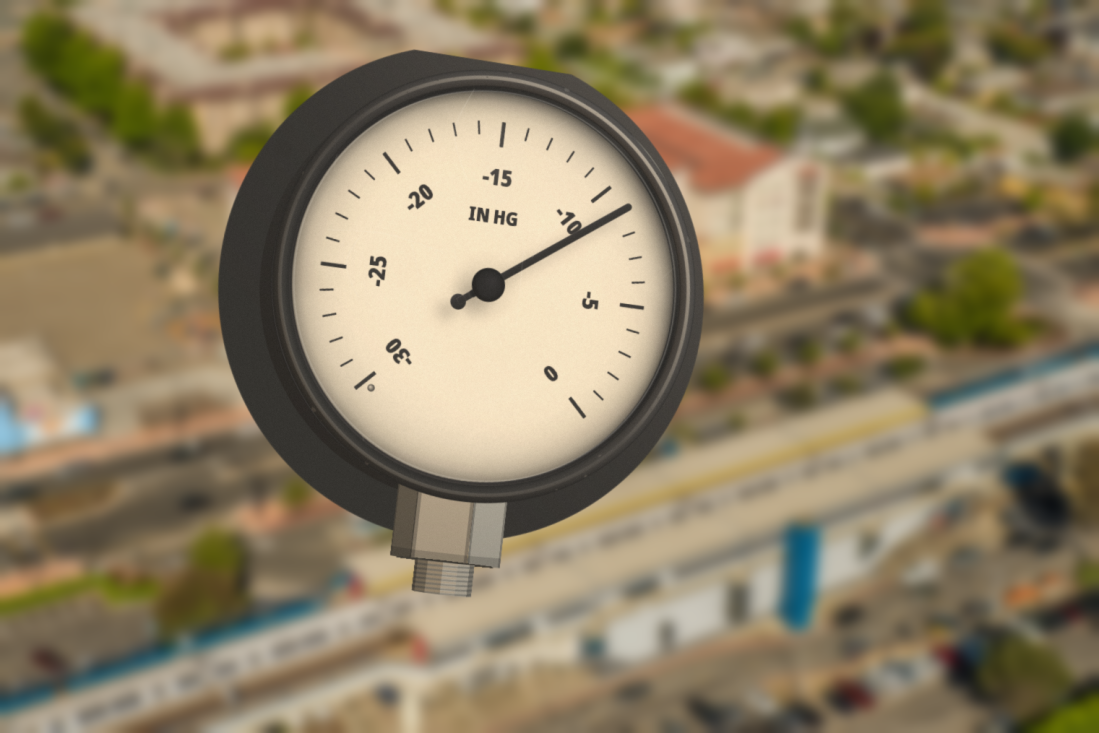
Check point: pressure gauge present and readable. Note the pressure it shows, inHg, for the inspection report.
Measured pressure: -9 inHg
